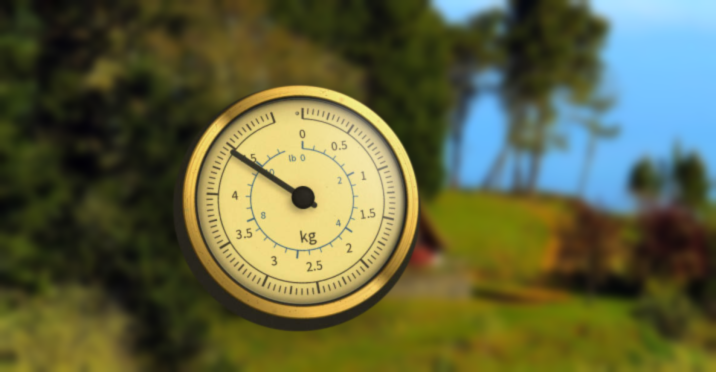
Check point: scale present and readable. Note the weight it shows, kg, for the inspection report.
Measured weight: 4.45 kg
